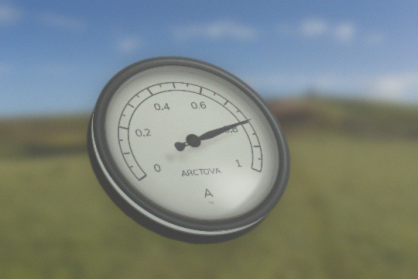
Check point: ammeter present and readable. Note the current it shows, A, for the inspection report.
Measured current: 0.8 A
